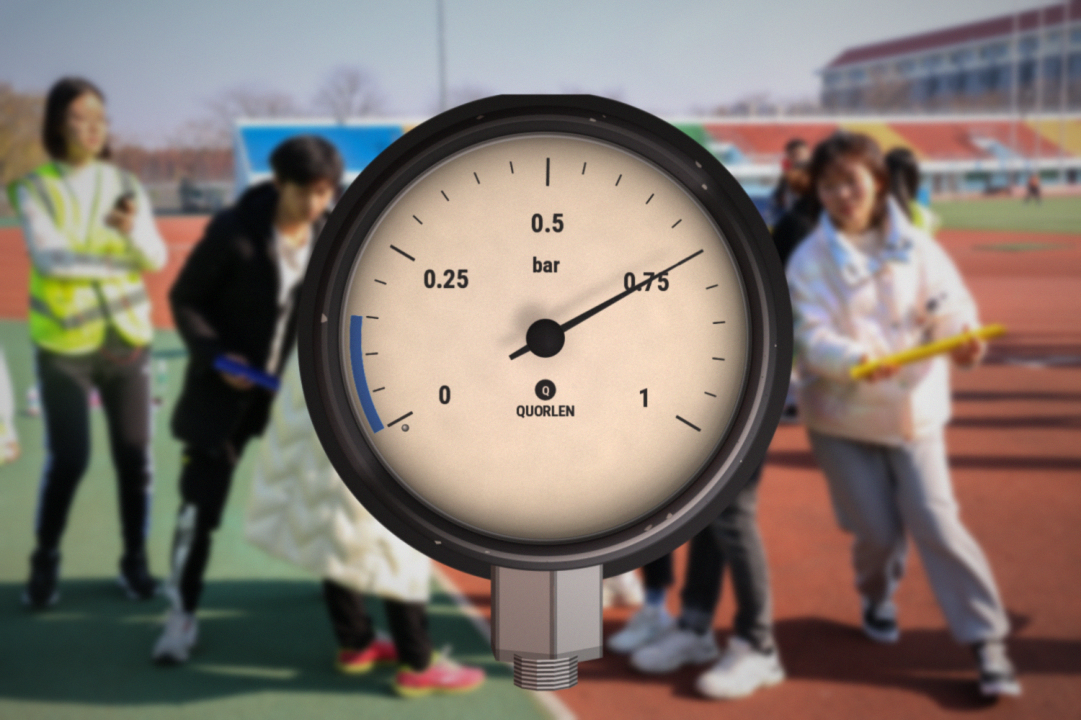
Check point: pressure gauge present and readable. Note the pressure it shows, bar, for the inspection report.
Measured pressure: 0.75 bar
